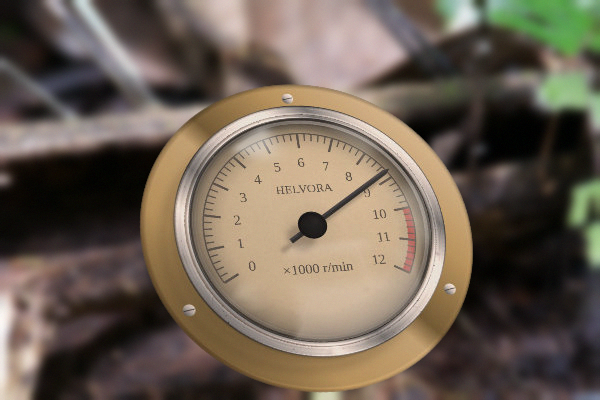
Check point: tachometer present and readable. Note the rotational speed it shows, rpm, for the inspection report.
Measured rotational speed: 8800 rpm
